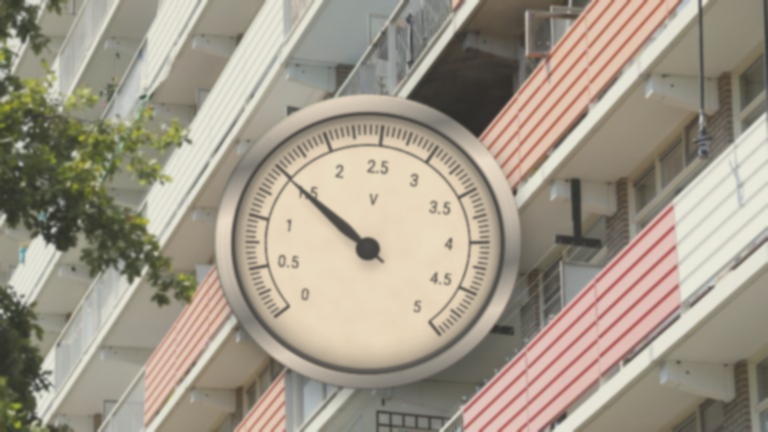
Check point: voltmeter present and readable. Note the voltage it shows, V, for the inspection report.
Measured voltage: 1.5 V
